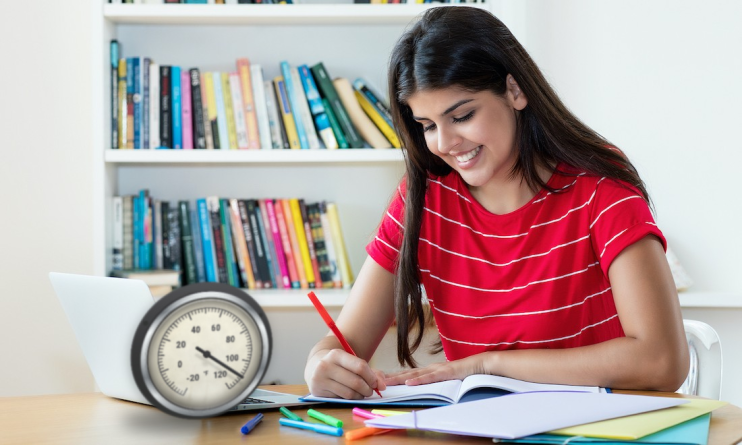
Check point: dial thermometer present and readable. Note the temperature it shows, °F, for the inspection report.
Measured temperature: 110 °F
